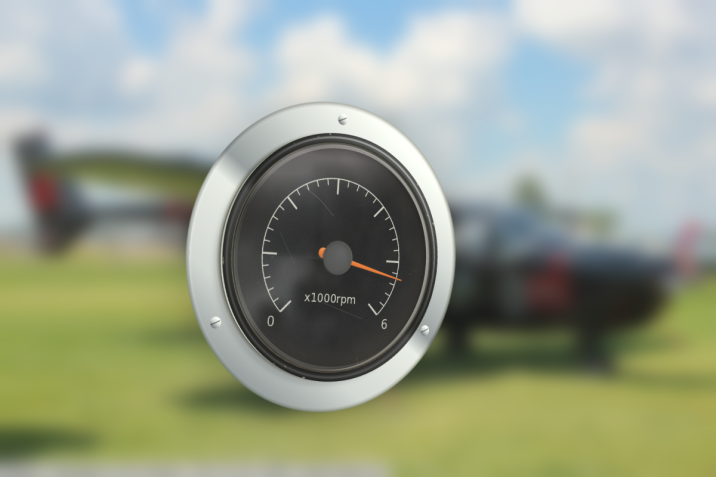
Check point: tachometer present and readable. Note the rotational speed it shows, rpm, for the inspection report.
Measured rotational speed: 5300 rpm
